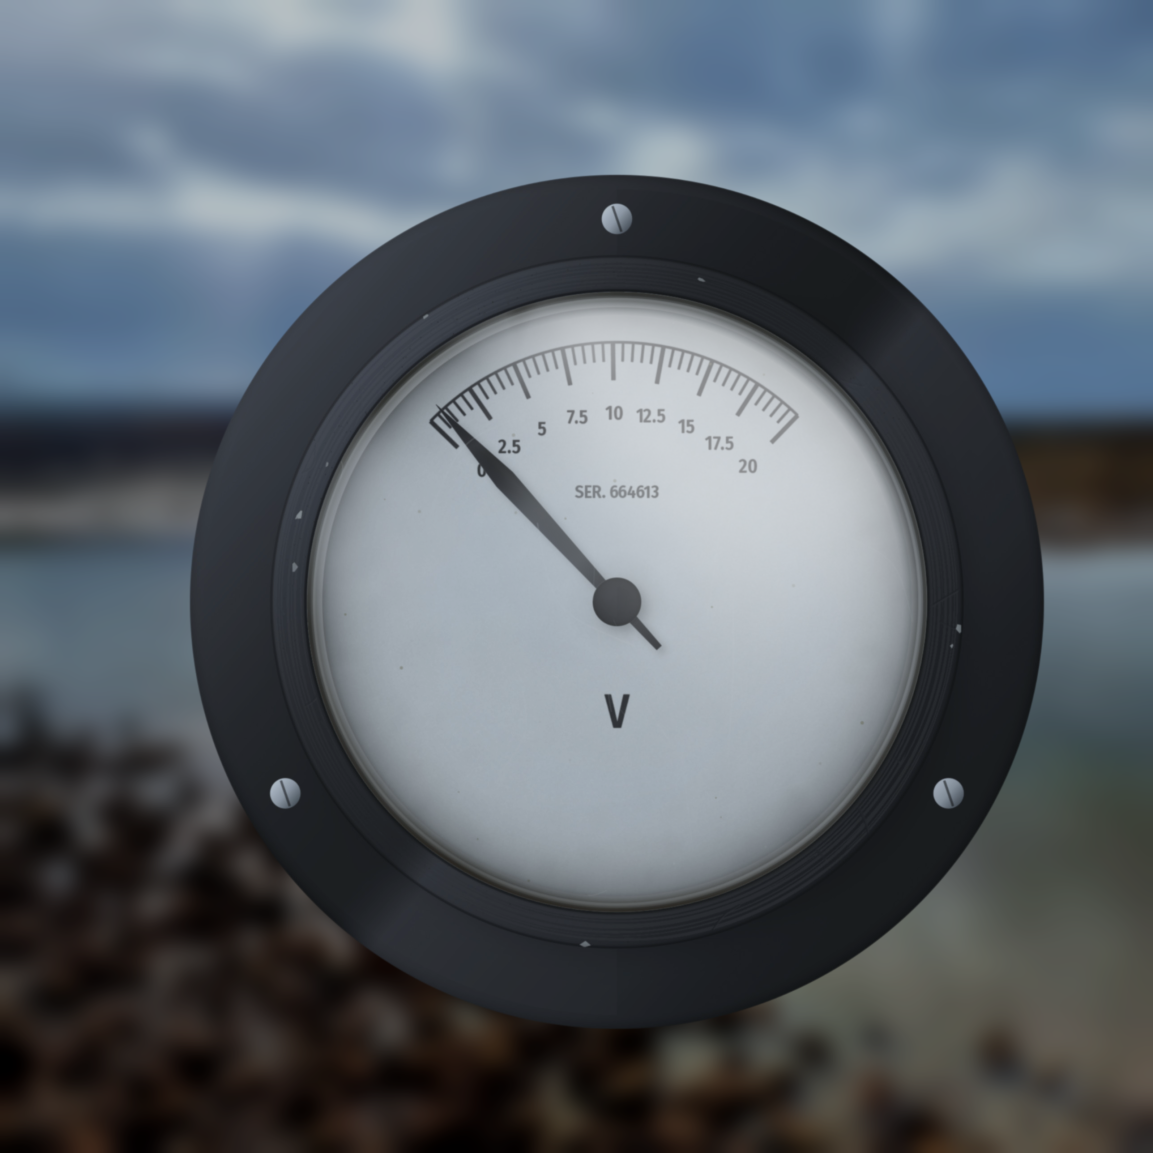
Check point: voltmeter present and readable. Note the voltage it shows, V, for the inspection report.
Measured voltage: 0.75 V
